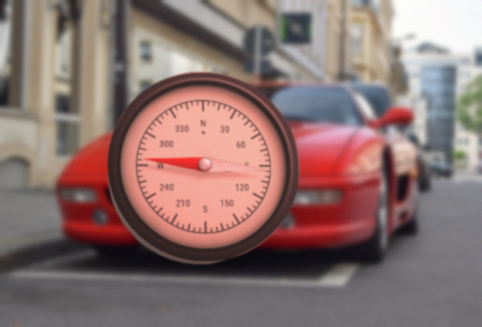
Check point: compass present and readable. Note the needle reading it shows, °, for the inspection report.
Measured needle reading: 275 °
